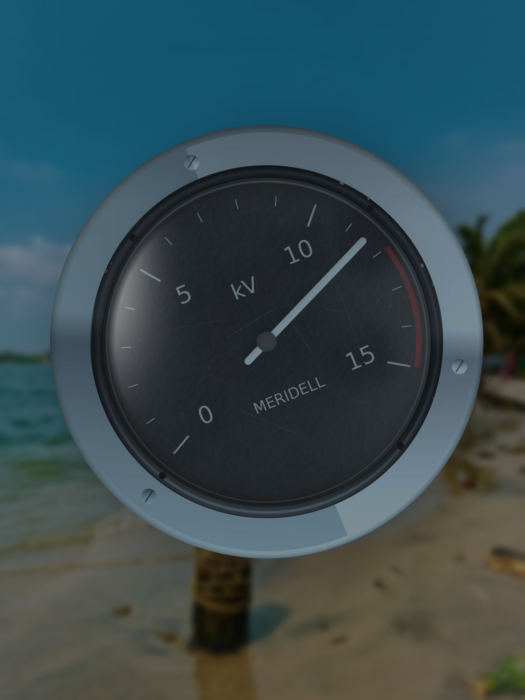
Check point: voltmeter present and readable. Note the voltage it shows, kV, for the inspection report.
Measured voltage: 11.5 kV
